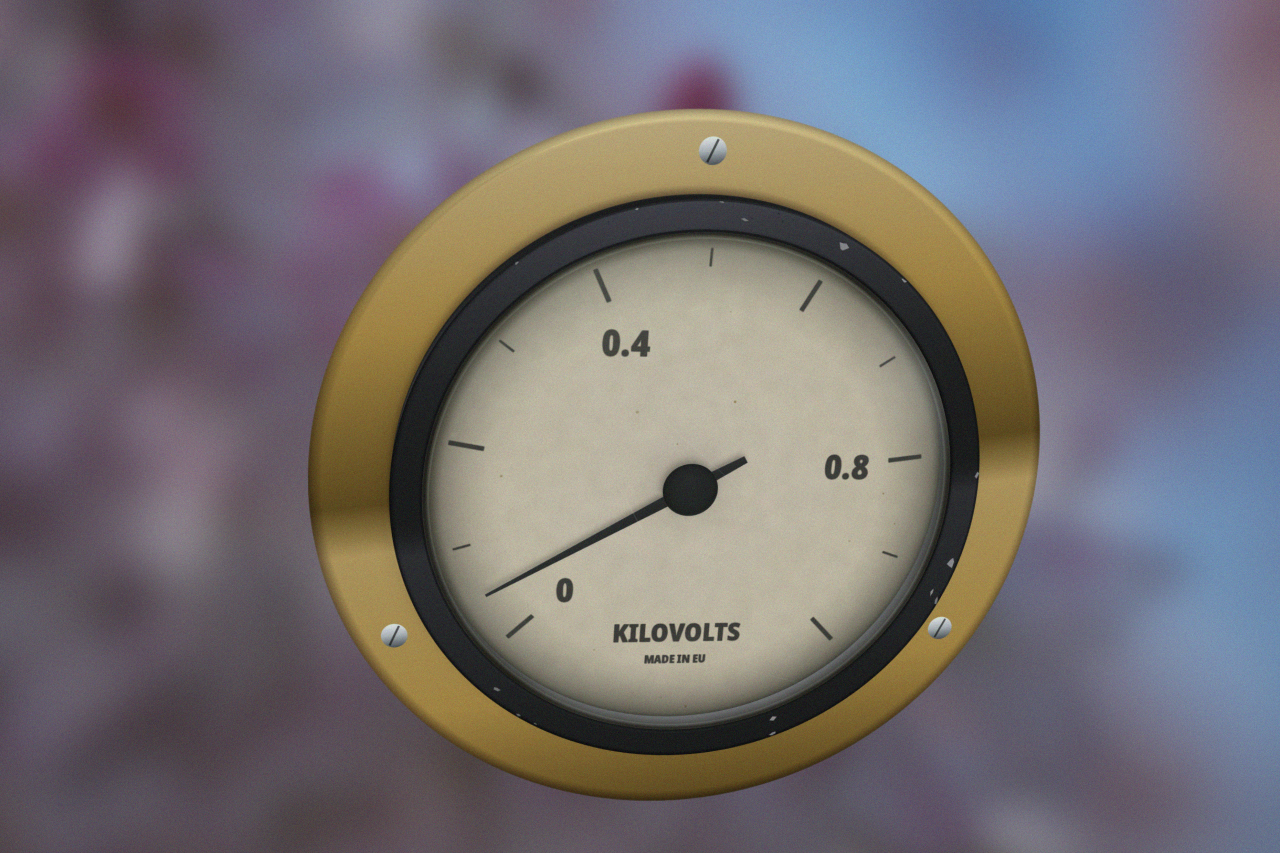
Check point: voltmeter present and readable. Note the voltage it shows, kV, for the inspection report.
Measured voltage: 0.05 kV
